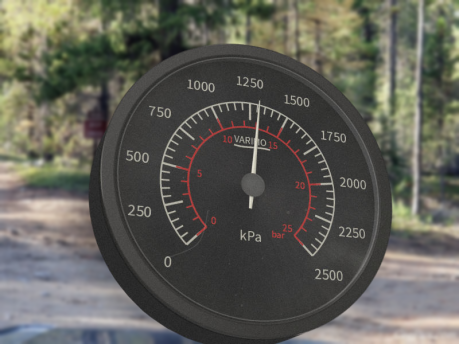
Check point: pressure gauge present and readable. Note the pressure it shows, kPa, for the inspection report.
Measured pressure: 1300 kPa
